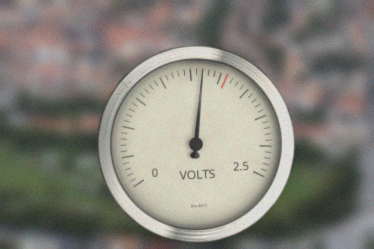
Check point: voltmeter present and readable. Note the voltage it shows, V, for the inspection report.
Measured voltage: 1.35 V
